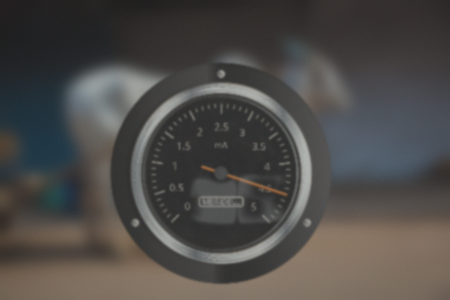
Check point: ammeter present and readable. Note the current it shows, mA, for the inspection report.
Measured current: 4.5 mA
